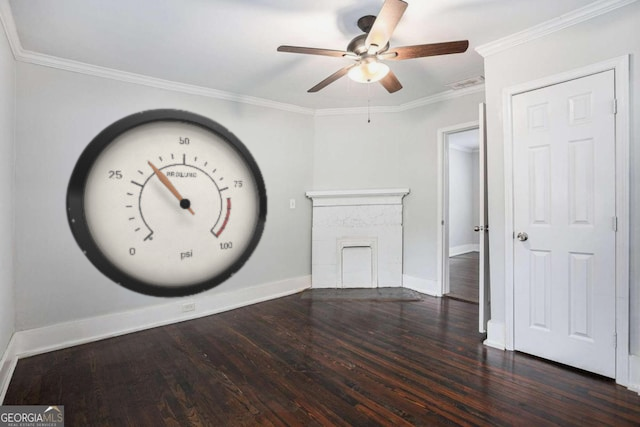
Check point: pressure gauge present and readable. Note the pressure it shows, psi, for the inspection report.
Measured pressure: 35 psi
